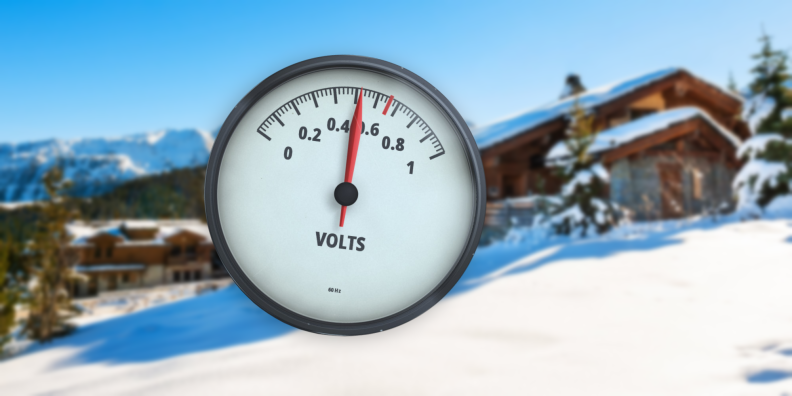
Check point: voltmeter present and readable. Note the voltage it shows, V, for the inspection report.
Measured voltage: 0.52 V
